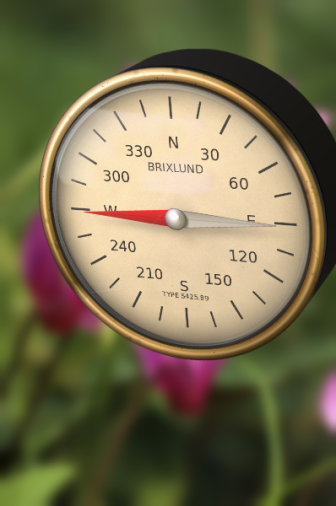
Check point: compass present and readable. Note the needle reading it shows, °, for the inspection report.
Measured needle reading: 270 °
